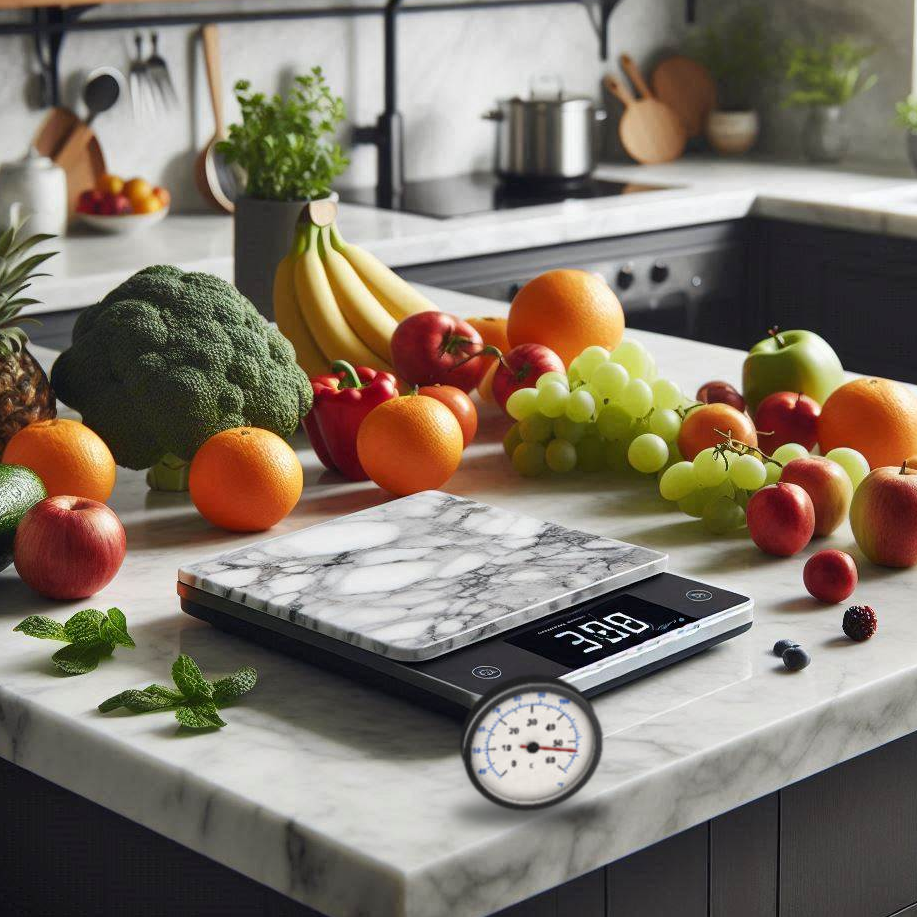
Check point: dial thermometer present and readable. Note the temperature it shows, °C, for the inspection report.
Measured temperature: 52.5 °C
